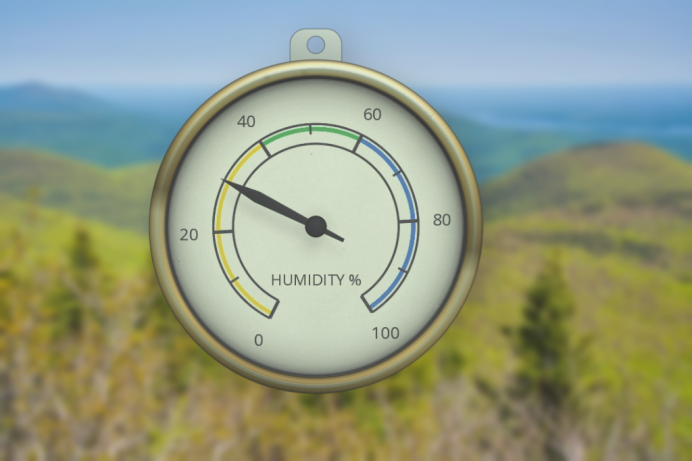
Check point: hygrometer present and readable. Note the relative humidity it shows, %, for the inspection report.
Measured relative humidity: 30 %
